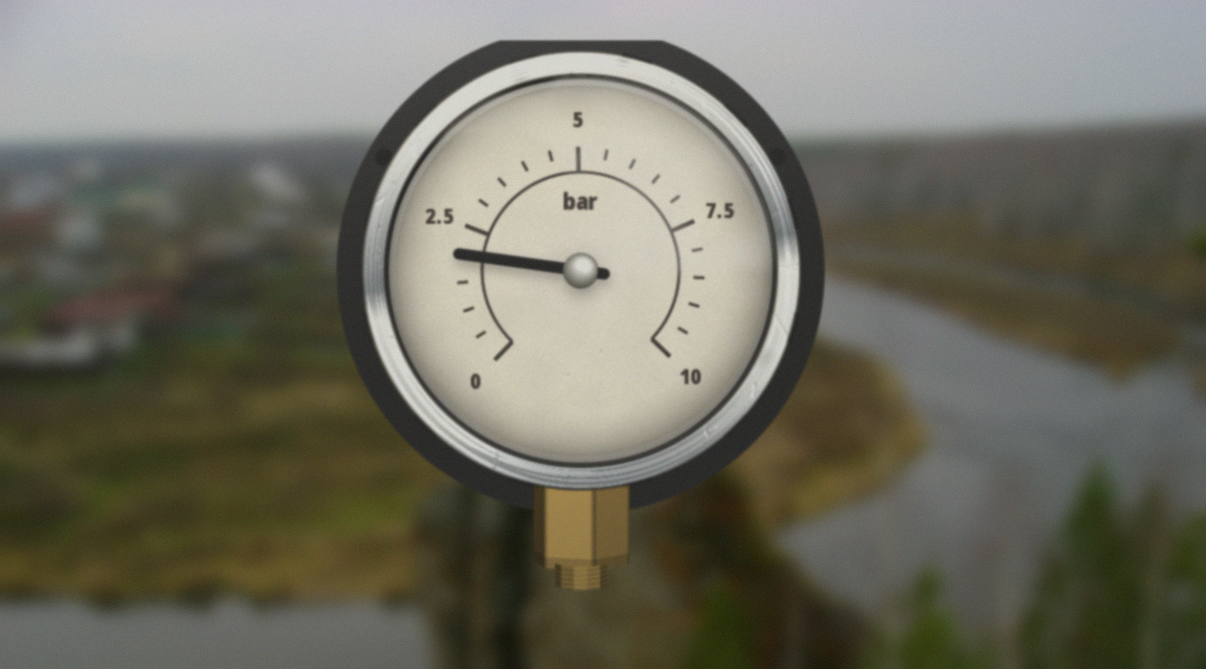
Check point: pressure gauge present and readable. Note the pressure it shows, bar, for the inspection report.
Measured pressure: 2 bar
